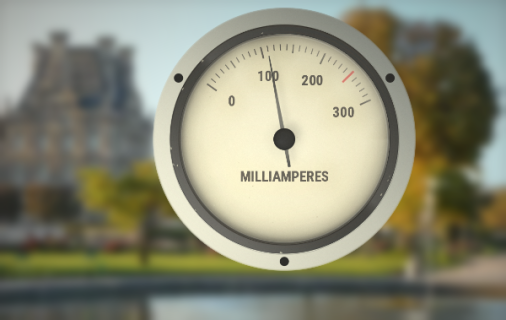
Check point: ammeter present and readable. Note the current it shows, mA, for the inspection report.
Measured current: 110 mA
